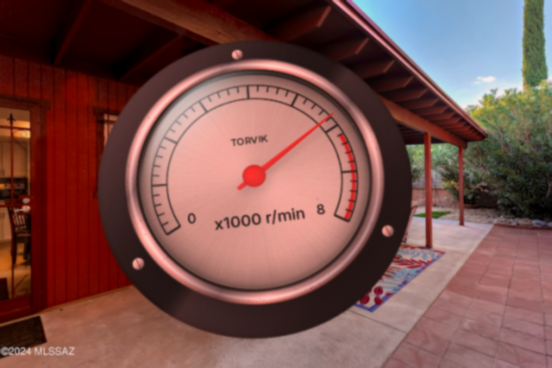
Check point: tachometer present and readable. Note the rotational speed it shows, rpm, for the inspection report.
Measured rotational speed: 5800 rpm
